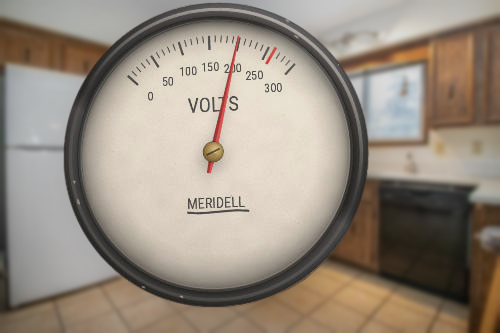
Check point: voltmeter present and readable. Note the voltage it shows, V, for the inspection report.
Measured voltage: 200 V
